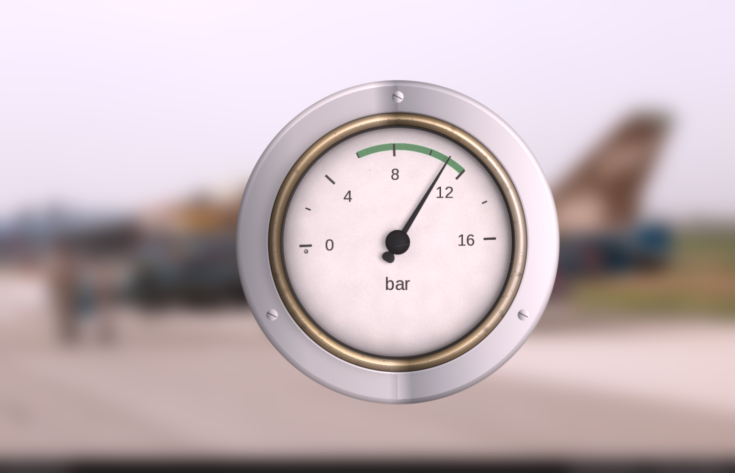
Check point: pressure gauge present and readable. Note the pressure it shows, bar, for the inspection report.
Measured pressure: 11 bar
